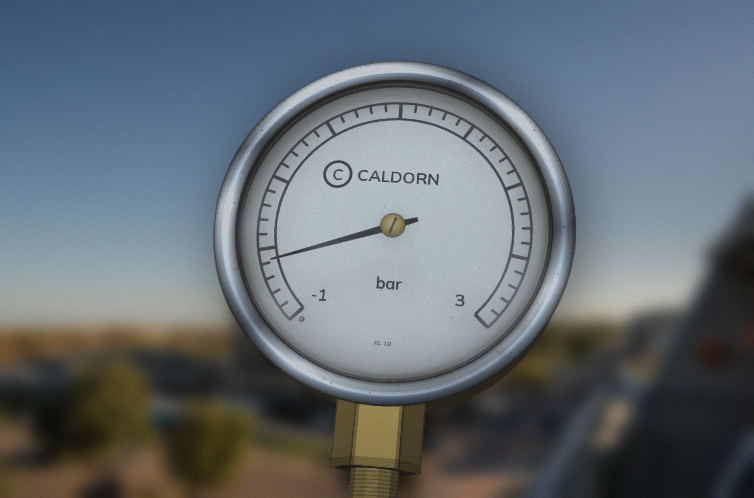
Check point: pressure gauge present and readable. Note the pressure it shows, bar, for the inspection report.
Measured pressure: -0.6 bar
